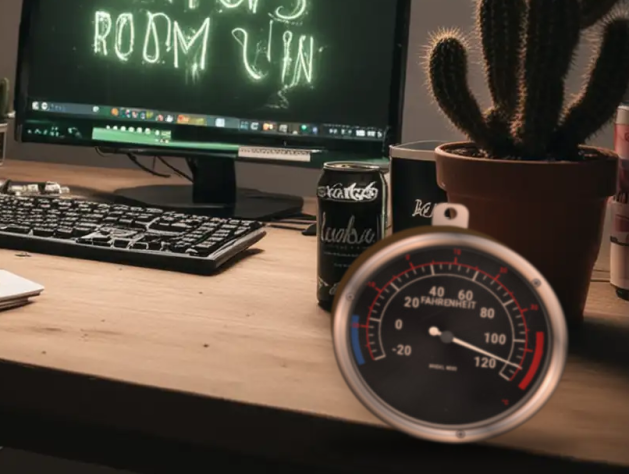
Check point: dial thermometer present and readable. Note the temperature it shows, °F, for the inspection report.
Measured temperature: 112 °F
